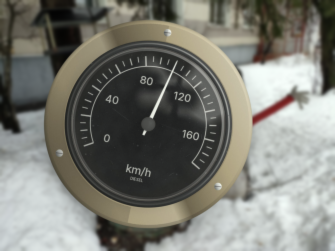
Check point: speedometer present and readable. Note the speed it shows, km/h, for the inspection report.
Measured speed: 100 km/h
